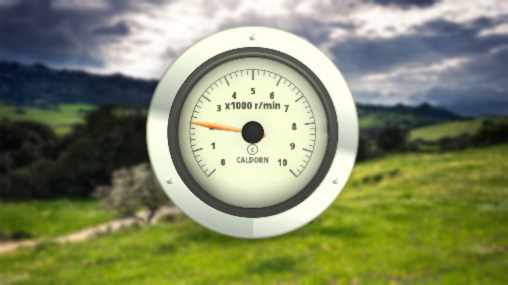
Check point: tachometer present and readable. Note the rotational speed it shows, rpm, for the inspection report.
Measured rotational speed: 2000 rpm
